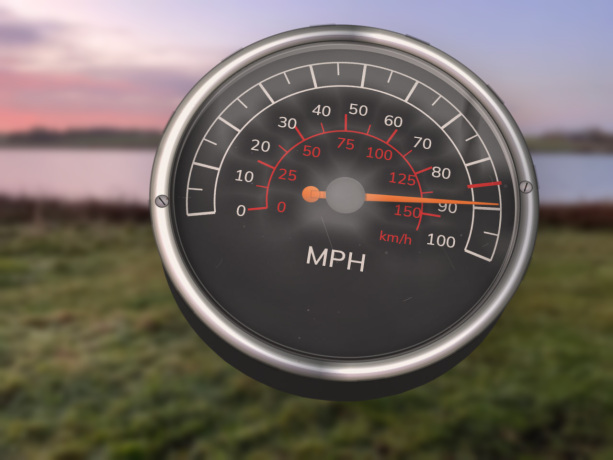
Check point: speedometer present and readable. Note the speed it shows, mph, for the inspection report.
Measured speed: 90 mph
